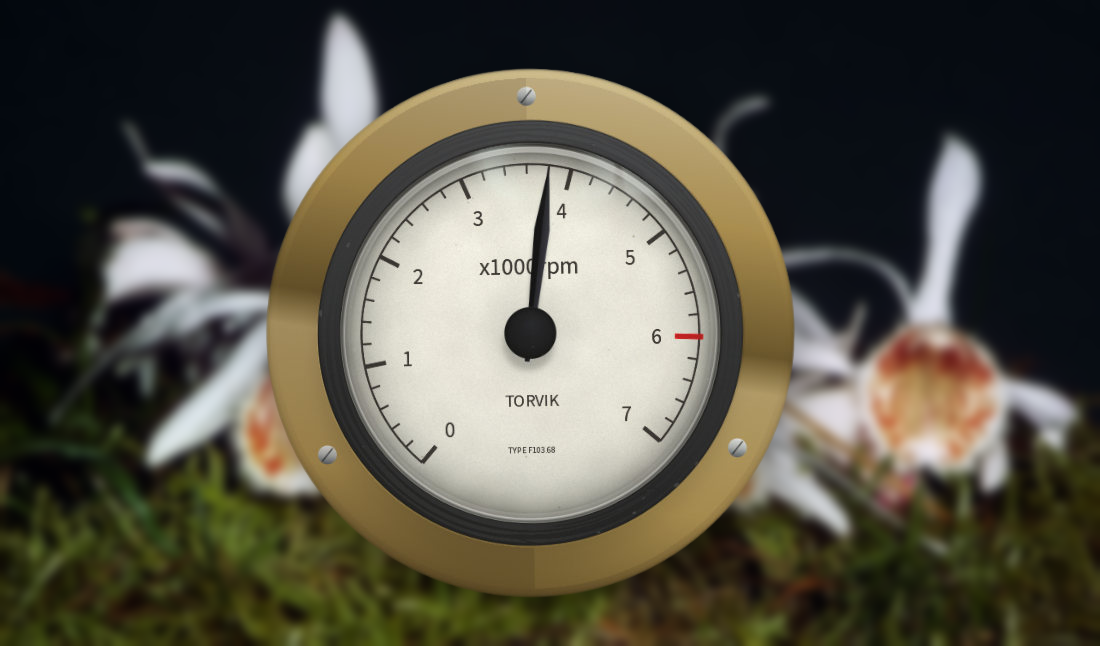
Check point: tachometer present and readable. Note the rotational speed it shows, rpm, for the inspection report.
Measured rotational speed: 3800 rpm
